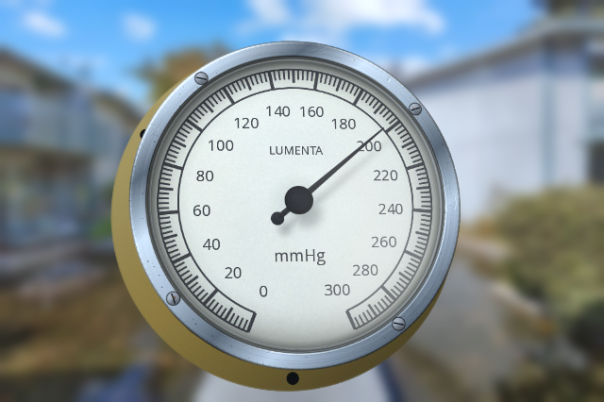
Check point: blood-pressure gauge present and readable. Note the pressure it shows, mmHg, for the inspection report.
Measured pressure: 198 mmHg
